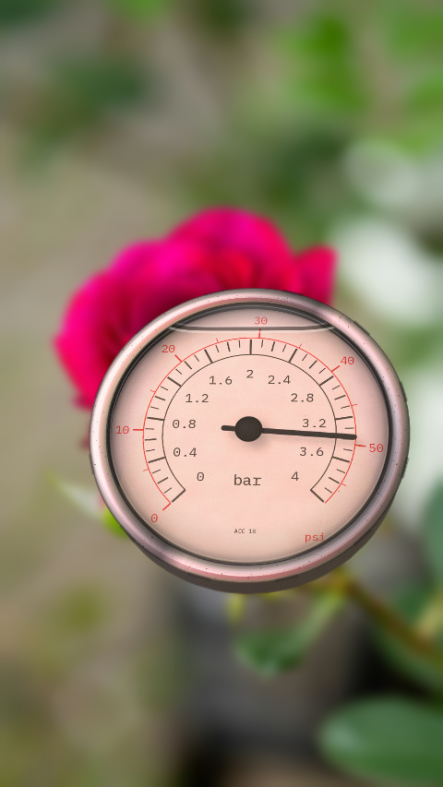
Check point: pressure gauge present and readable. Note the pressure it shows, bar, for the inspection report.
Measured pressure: 3.4 bar
